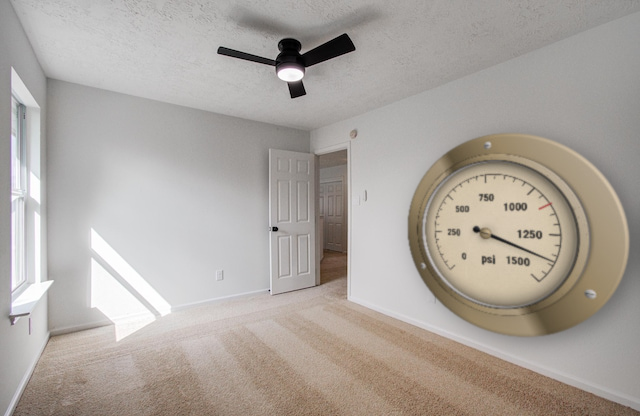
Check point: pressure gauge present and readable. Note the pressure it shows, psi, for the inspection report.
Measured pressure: 1375 psi
